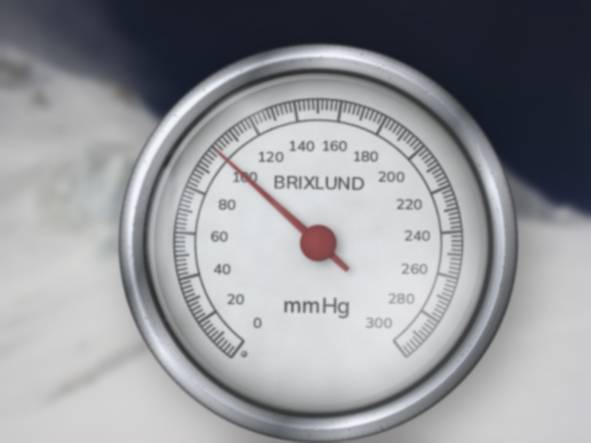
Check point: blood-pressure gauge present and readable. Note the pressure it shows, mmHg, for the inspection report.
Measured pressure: 100 mmHg
